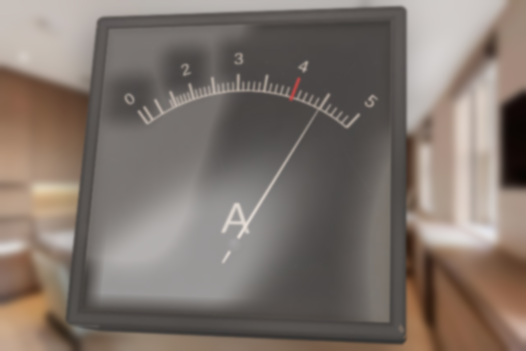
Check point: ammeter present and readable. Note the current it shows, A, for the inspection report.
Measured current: 4.5 A
